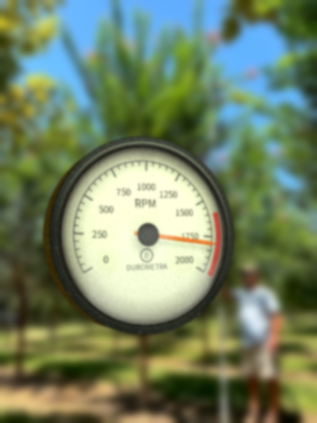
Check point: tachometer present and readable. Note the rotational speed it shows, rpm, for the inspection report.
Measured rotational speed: 1800 rpm
